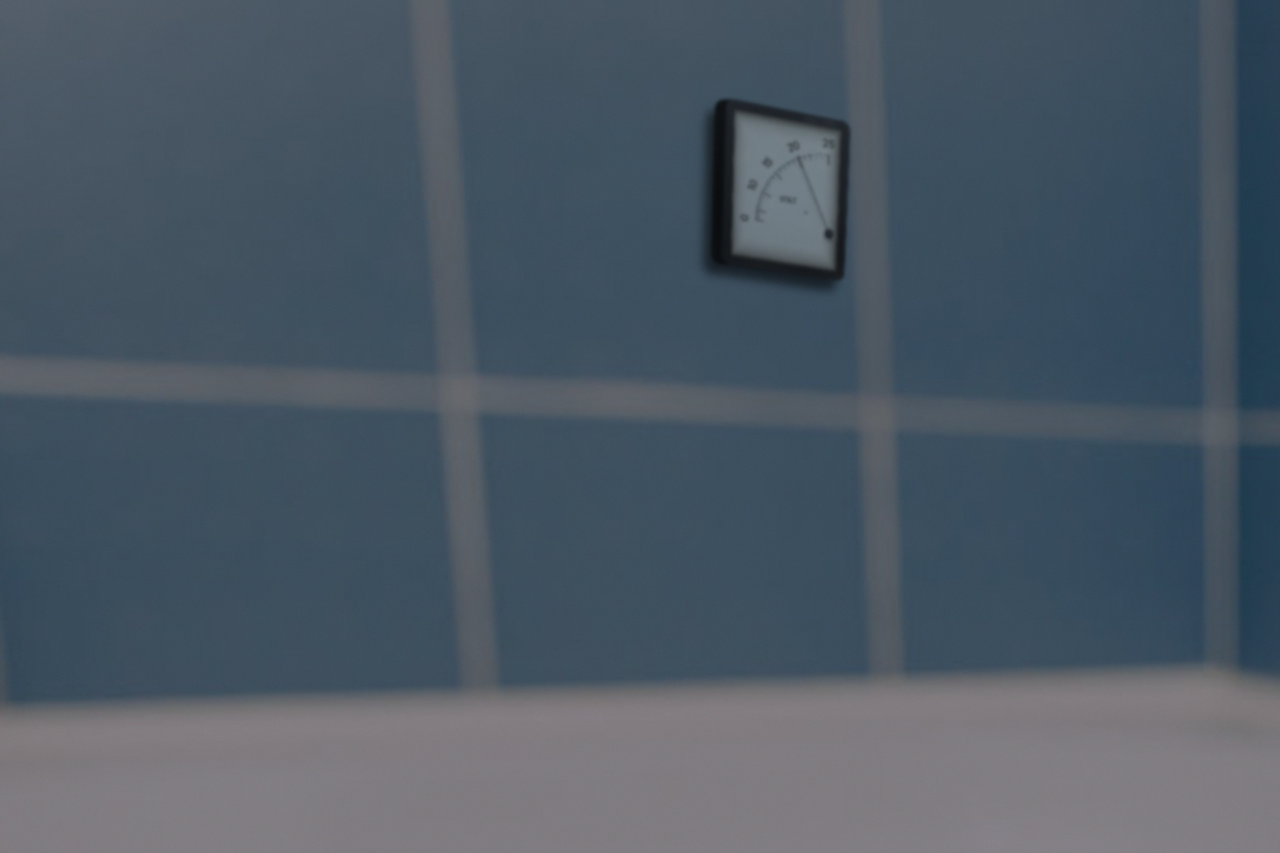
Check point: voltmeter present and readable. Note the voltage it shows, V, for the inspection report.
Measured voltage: 20 V
